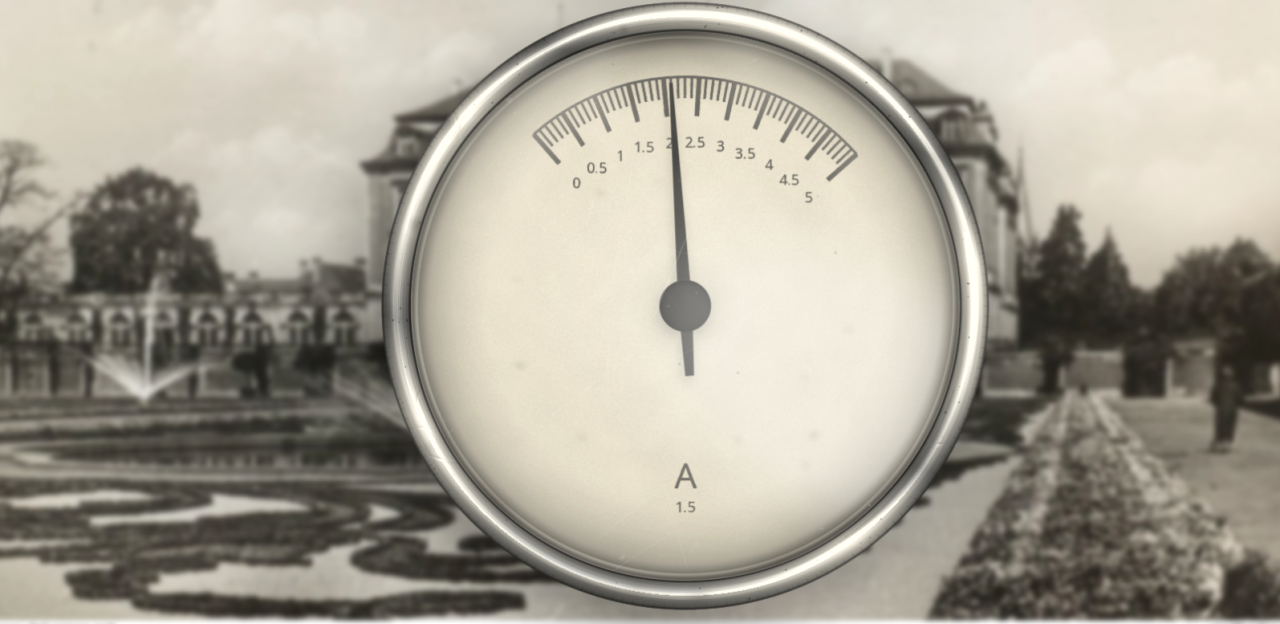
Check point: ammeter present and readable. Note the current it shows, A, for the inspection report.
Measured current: 2.1 A
